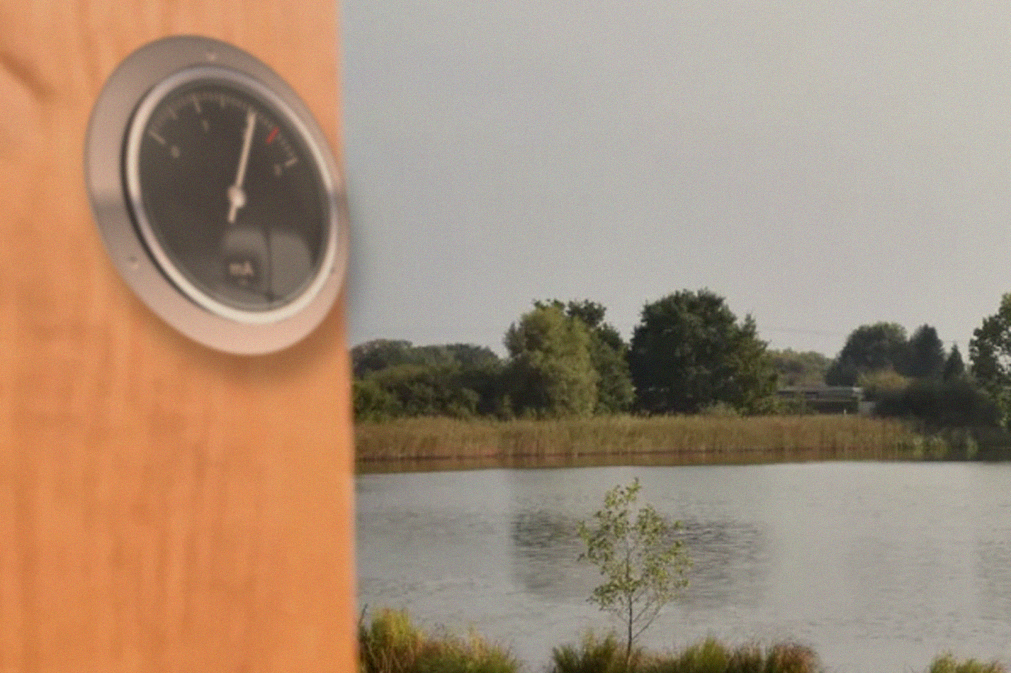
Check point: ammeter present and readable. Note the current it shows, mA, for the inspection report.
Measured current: 2 mA
